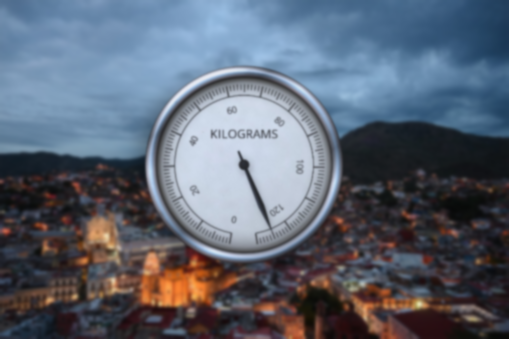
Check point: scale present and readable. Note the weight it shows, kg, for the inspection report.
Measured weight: 125 kg
